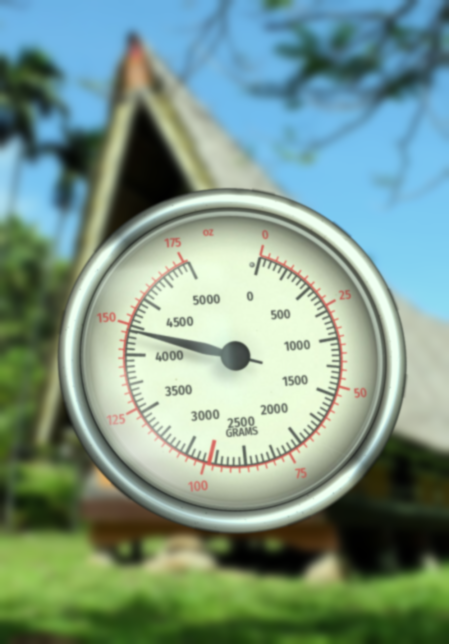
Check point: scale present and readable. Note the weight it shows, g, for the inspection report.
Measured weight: 4200 g
